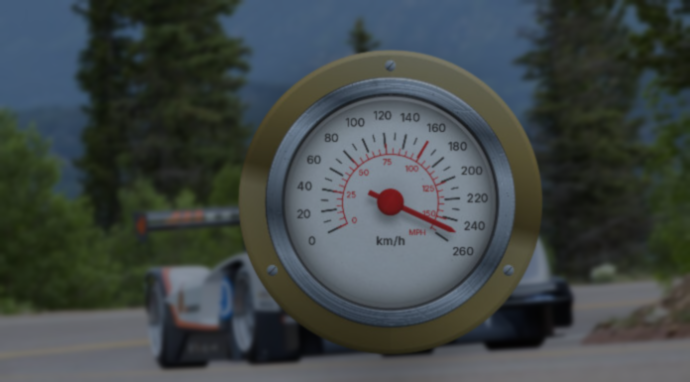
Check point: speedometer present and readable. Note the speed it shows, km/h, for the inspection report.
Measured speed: 250 km/h
